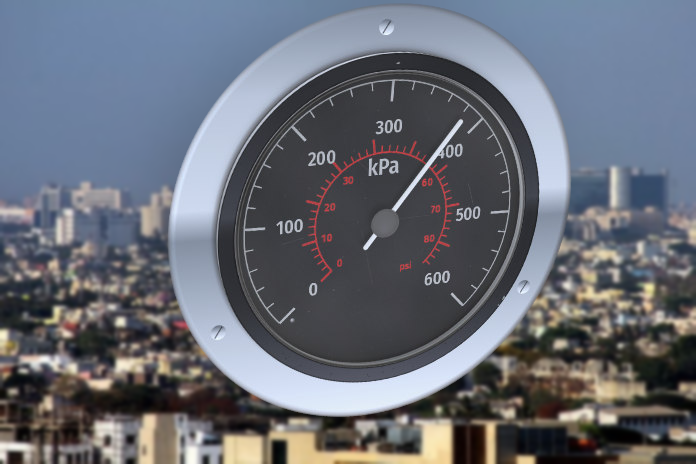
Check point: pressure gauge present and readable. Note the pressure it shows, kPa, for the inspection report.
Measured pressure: 380 kPa
